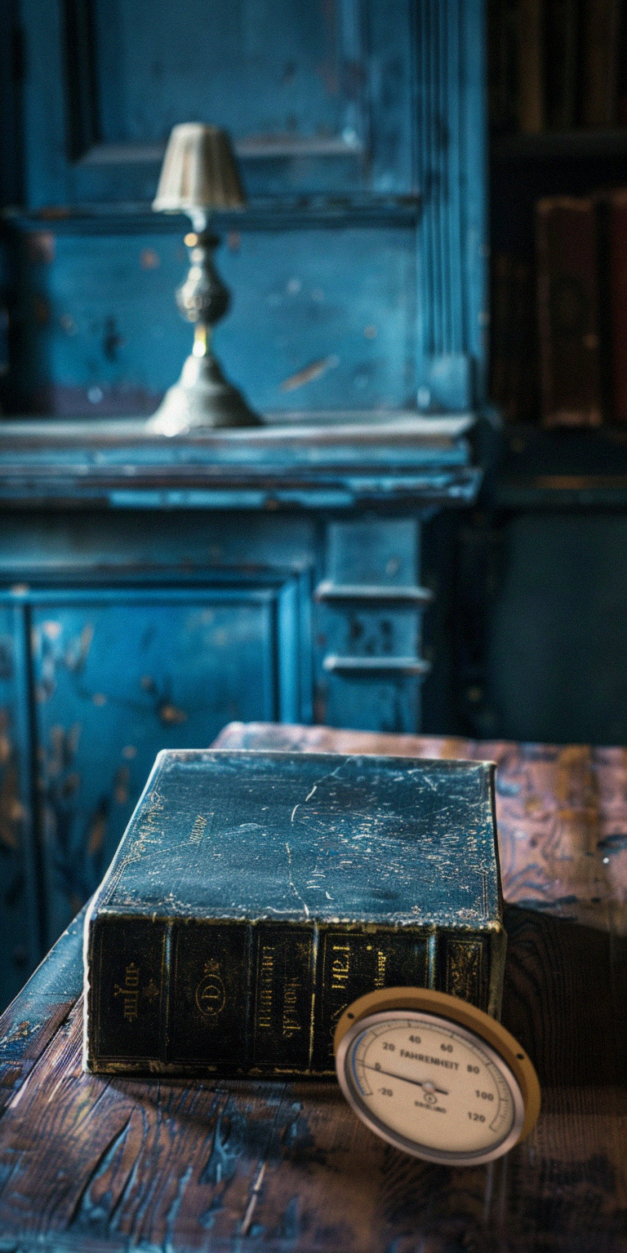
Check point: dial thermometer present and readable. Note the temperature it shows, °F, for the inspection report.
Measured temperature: 0 °F
